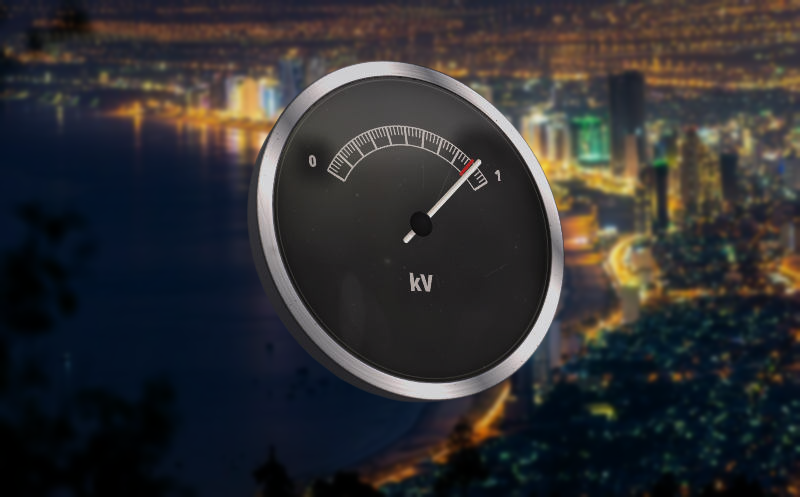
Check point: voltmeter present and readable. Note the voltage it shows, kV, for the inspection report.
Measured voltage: 0.9 kV
